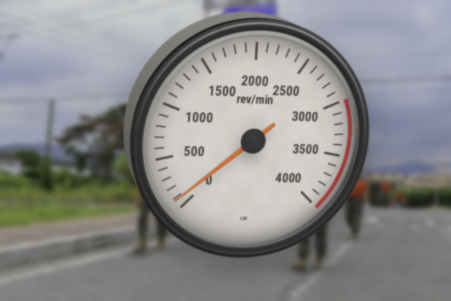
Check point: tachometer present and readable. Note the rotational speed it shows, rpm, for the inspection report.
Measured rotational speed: 100 rpm
